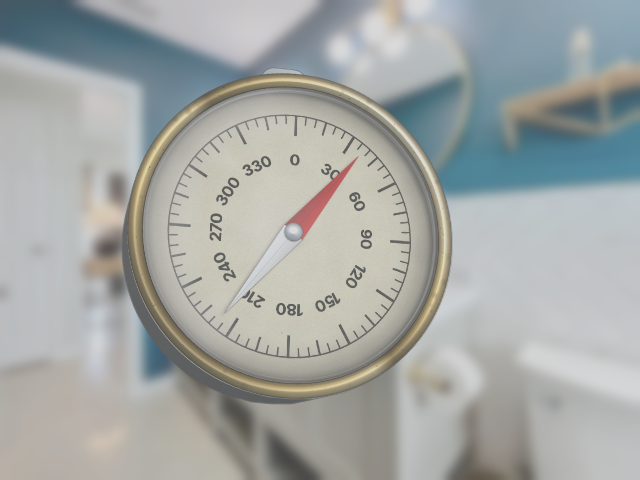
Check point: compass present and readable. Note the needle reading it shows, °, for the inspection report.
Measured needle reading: 37.5 °
